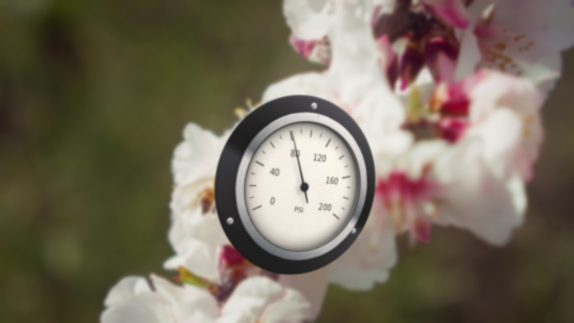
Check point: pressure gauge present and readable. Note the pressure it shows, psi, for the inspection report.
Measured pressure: 80 psi
